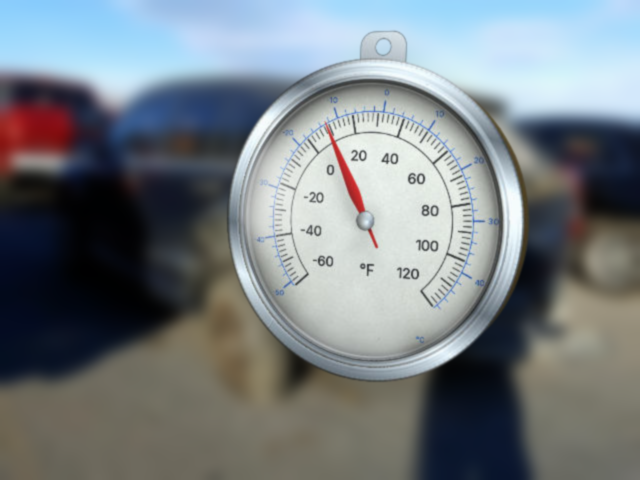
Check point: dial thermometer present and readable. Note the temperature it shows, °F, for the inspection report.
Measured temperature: 10 °F
